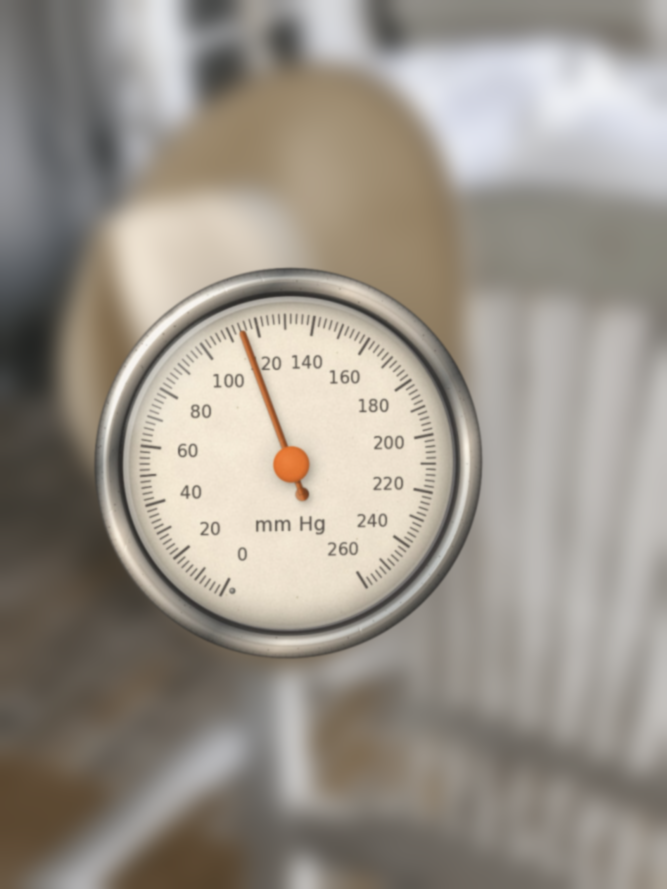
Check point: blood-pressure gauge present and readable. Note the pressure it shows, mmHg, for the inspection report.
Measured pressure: 114 mmHg
